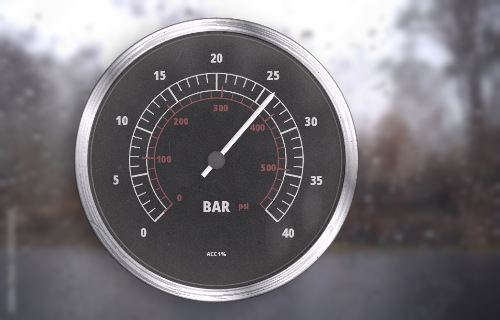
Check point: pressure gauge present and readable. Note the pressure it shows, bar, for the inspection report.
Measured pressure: 26 bar
